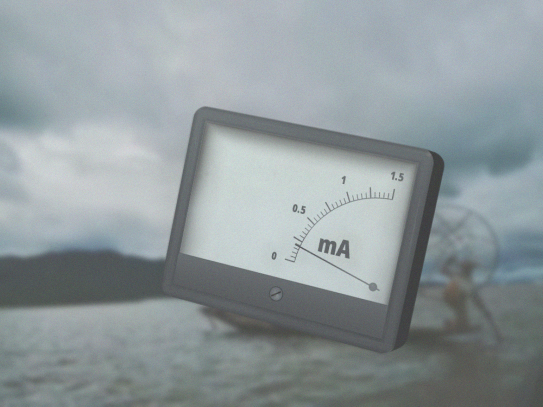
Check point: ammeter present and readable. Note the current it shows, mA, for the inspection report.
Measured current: 0.2 mA
